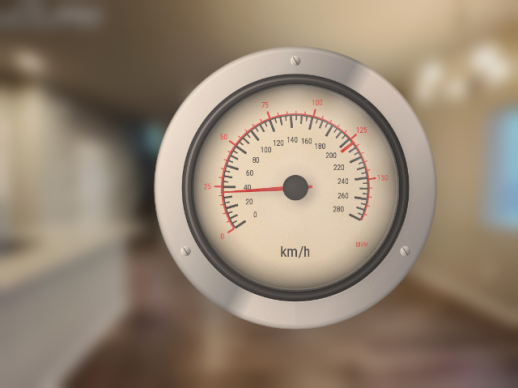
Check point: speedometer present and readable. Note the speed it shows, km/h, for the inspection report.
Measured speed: 35 km/h
